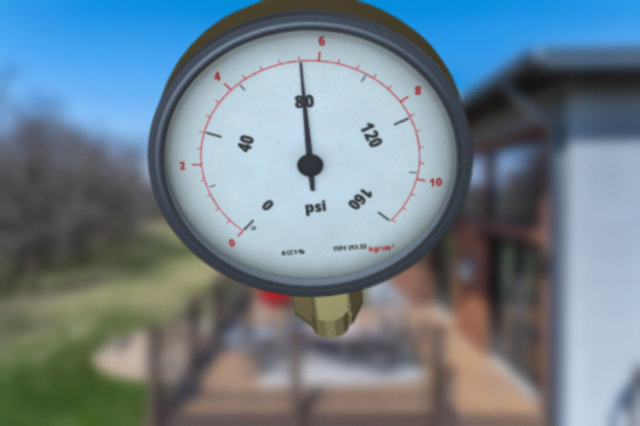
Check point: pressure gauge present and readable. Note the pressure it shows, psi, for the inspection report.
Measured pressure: 80 psi
